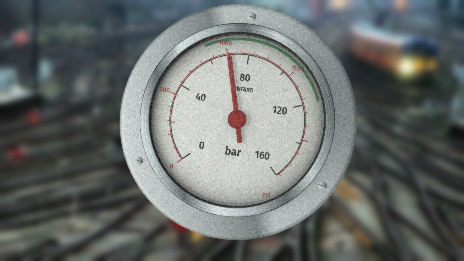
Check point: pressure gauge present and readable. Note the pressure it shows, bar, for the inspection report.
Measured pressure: 70 bar
